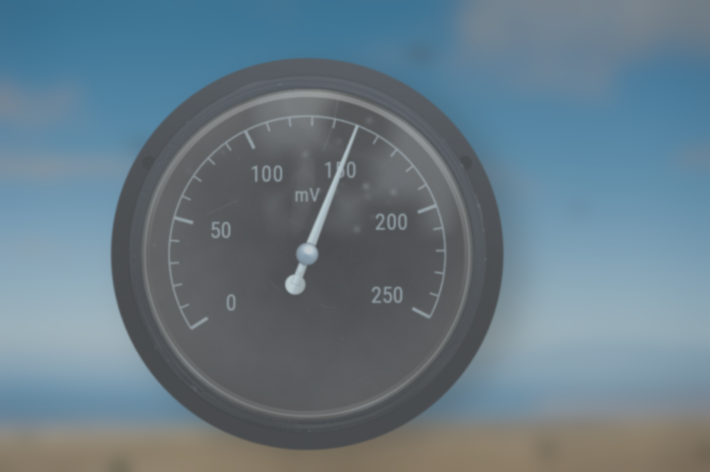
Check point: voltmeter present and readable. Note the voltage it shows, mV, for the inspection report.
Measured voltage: 150 mV
